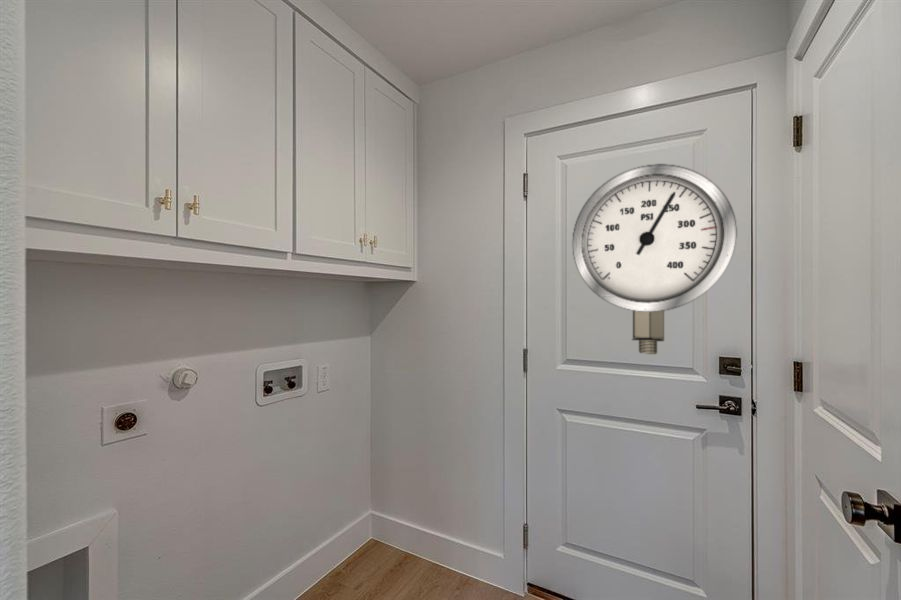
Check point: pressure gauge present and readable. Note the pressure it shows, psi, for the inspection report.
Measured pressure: 240 psi
